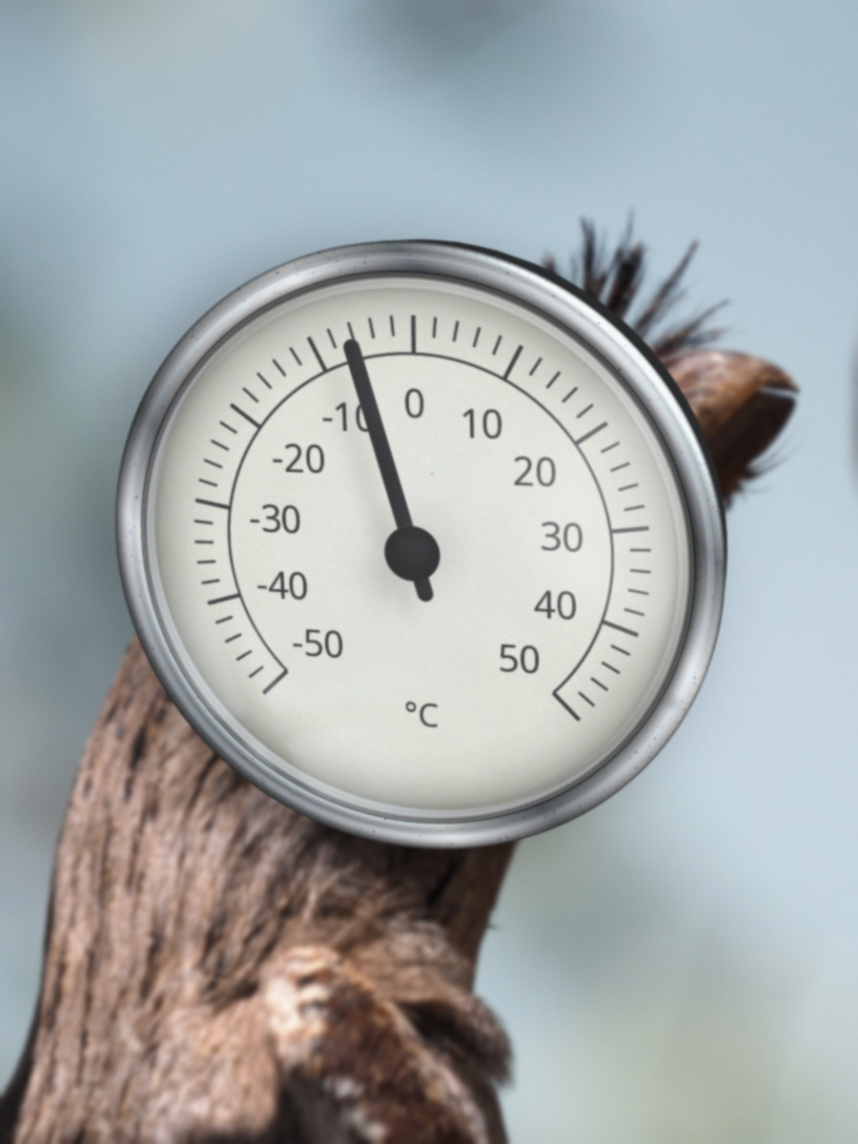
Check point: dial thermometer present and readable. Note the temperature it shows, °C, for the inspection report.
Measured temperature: -6 °C
